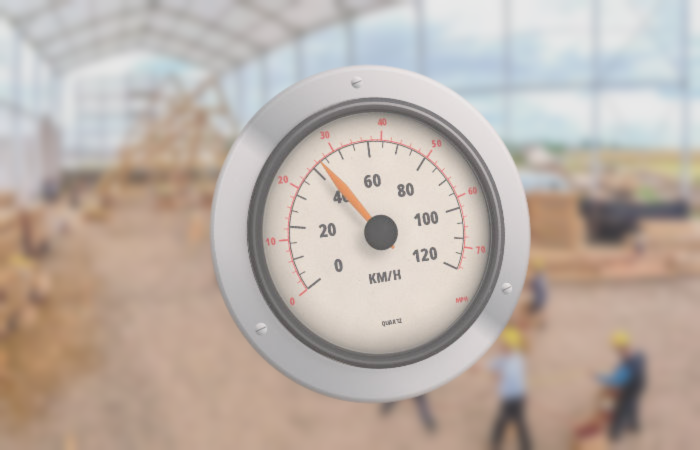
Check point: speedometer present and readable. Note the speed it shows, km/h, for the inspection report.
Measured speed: 42.5 km/h
